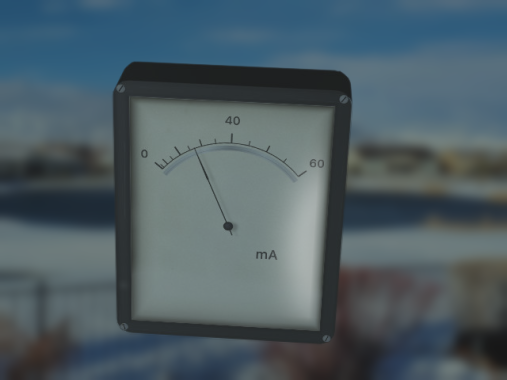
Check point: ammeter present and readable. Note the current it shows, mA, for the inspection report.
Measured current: 27.5 mA
